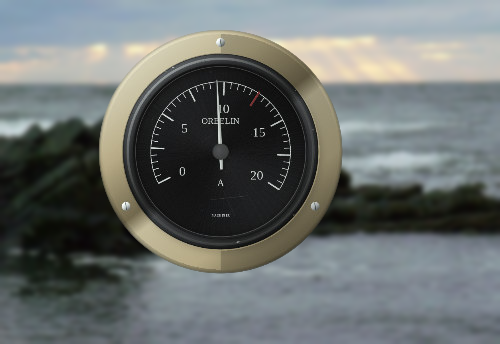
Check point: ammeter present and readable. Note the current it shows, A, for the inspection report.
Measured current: 9.5 A
